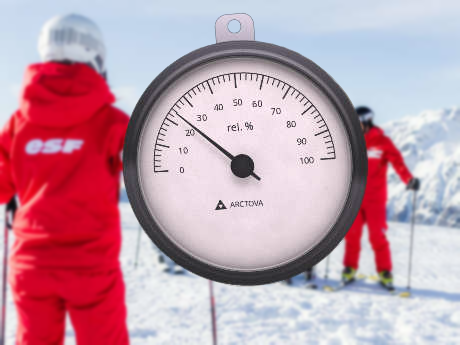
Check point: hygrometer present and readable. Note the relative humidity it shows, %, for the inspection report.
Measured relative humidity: 24 %
